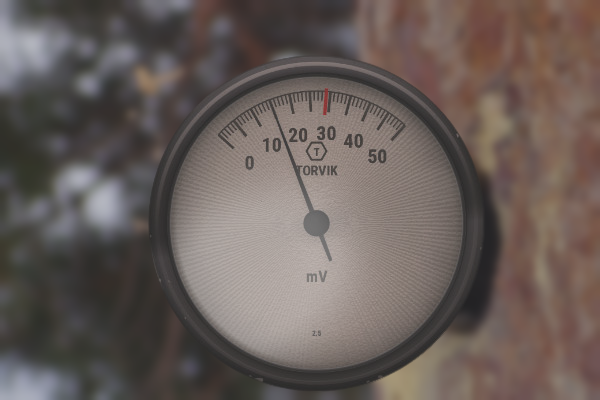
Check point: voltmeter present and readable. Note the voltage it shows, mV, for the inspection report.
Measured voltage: 15 mV
